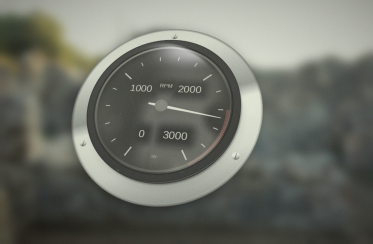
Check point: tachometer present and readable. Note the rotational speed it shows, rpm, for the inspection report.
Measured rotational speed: 2500 rpm
